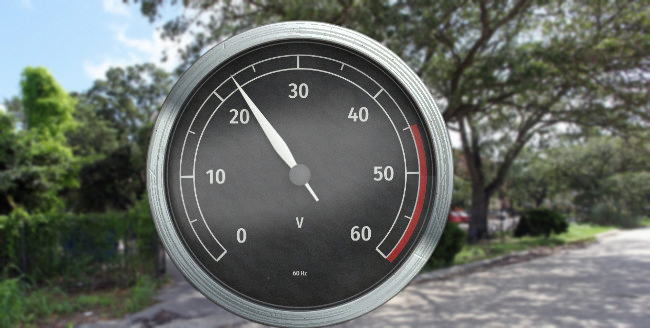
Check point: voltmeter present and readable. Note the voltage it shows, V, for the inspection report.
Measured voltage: 22.5 V
